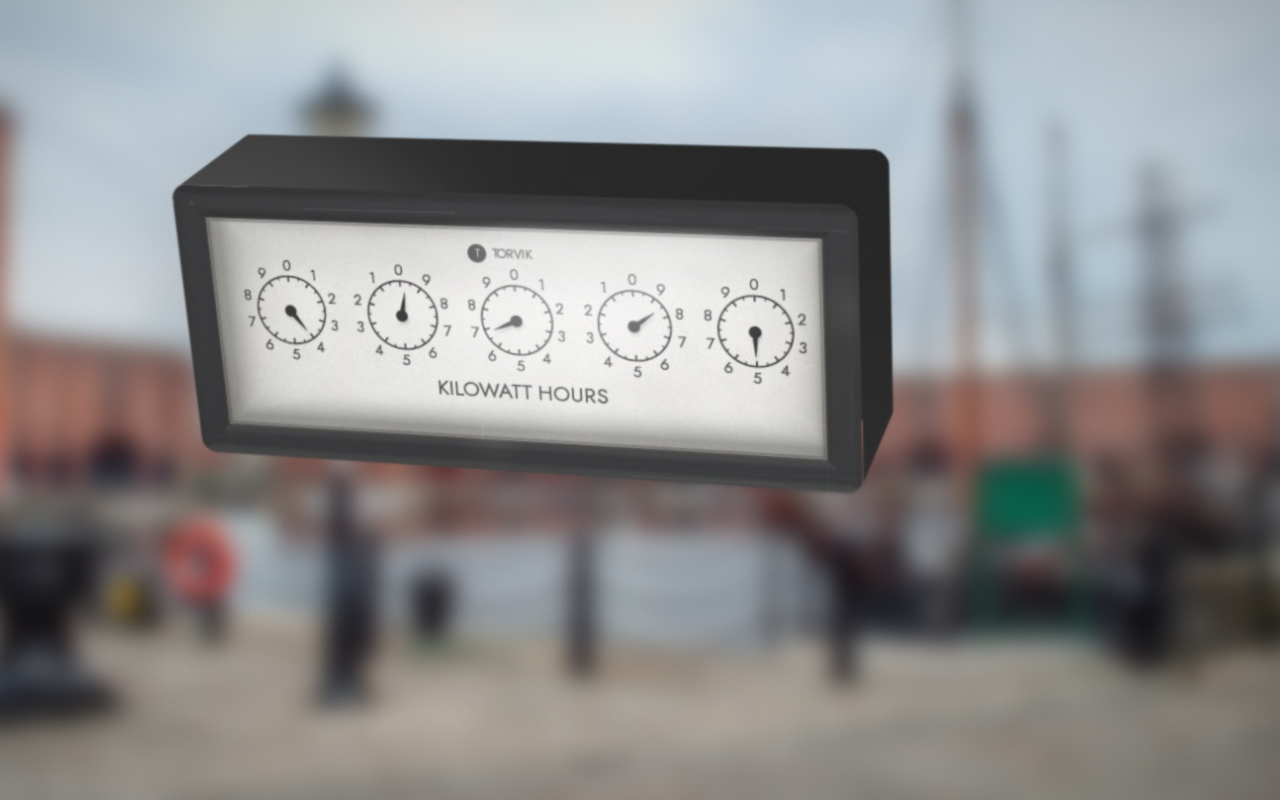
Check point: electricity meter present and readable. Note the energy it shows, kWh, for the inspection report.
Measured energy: 39685 kWh
